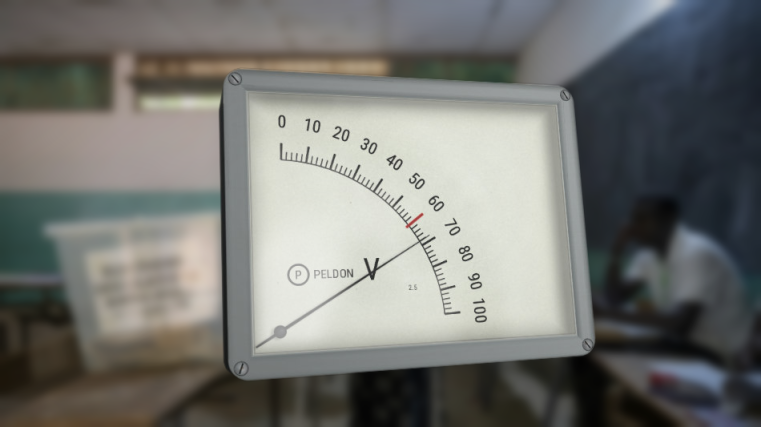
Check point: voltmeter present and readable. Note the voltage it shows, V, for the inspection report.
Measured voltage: 68 V
